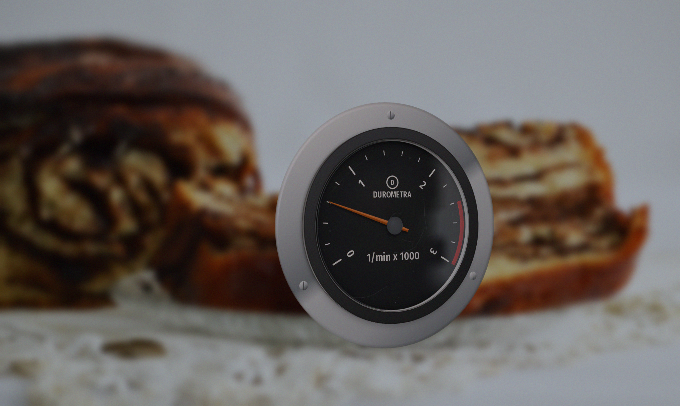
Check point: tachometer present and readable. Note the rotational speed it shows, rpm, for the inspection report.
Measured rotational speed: 600 rpm
